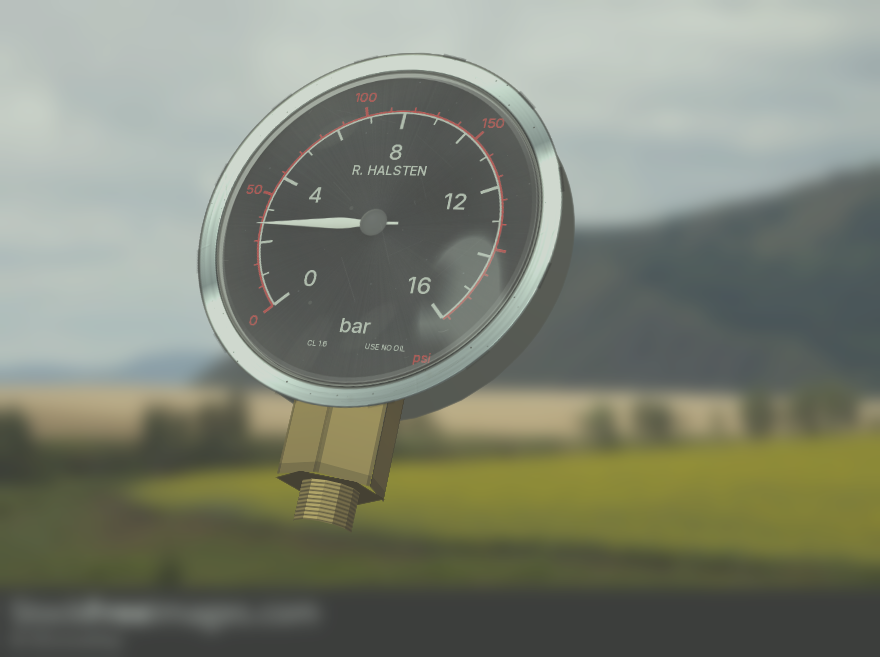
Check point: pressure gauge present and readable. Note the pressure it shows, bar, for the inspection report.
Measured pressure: 2.5 bar
